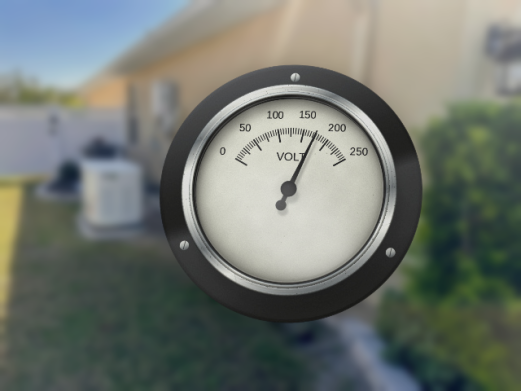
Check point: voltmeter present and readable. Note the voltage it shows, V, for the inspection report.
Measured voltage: 175 V
